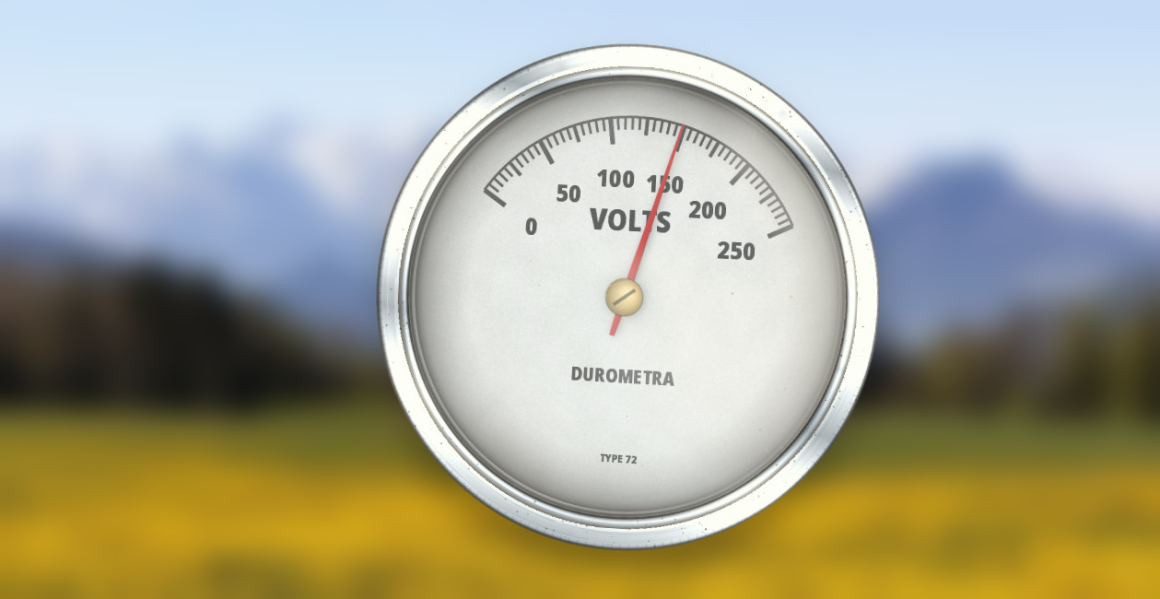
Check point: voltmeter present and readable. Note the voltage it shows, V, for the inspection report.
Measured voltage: 150 V
